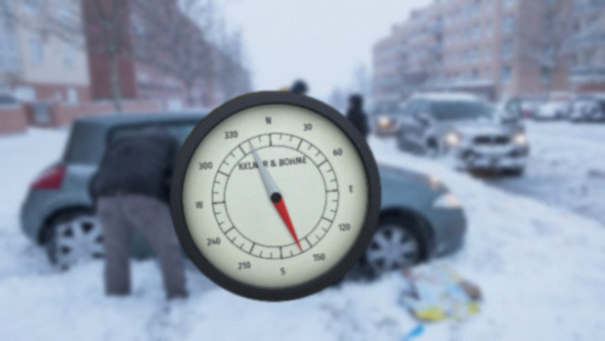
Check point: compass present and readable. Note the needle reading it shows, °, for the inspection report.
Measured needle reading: 160 °
